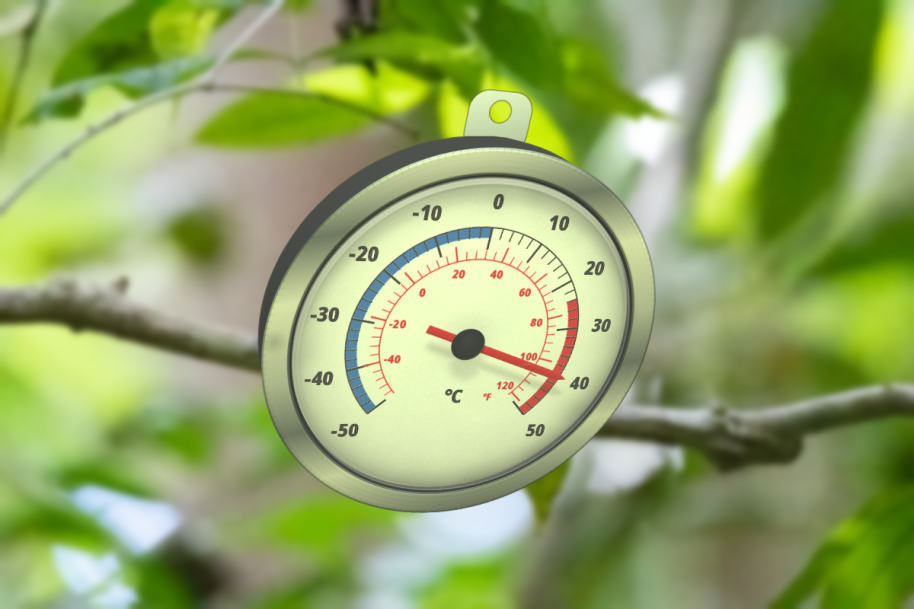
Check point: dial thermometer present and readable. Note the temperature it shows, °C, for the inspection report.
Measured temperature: 40 °C
